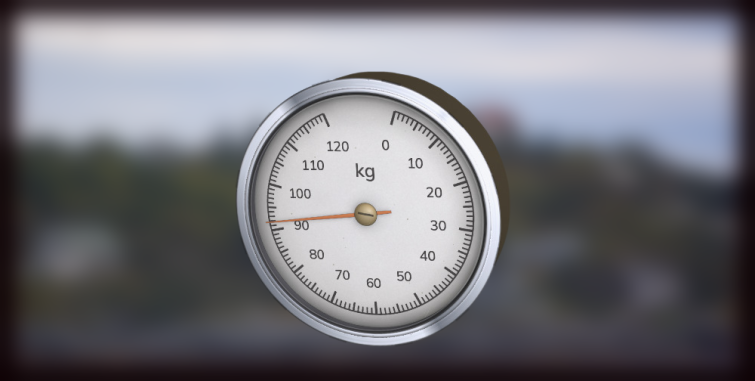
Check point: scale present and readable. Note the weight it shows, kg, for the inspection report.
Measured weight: 92 kg
